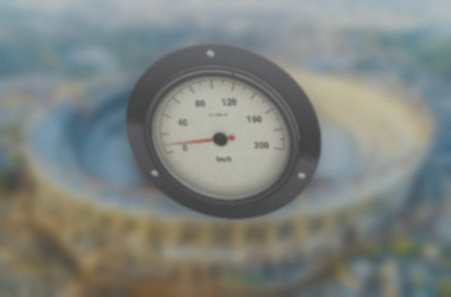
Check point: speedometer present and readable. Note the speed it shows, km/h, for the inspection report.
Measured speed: 10 km/h
